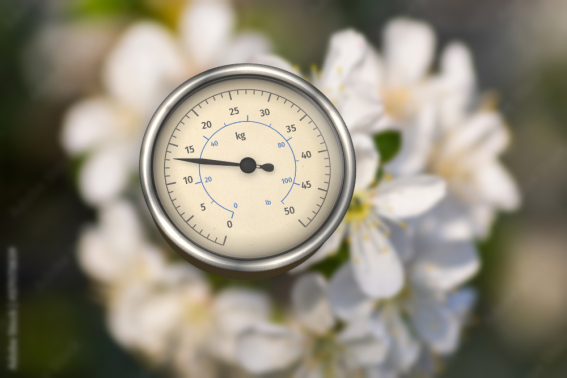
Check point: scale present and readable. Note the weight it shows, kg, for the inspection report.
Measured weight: 13 kg
